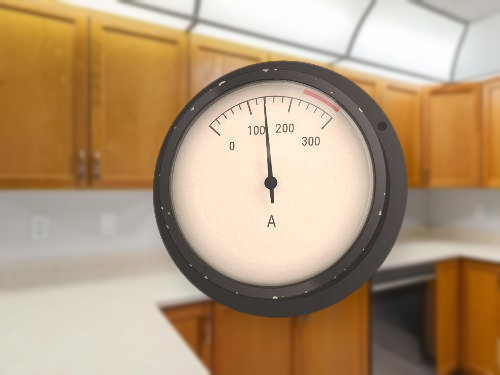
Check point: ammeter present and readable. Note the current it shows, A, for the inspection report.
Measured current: 140 A
